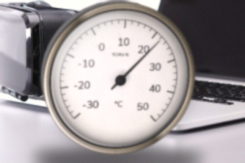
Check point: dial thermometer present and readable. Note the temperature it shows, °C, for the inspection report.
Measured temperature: 22 °C
